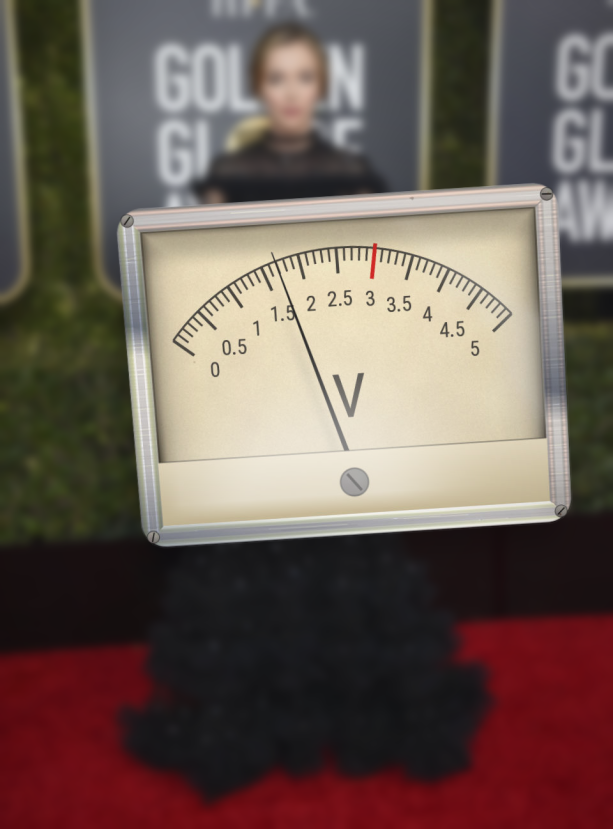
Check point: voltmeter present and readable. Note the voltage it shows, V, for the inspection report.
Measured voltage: 1.7 V
